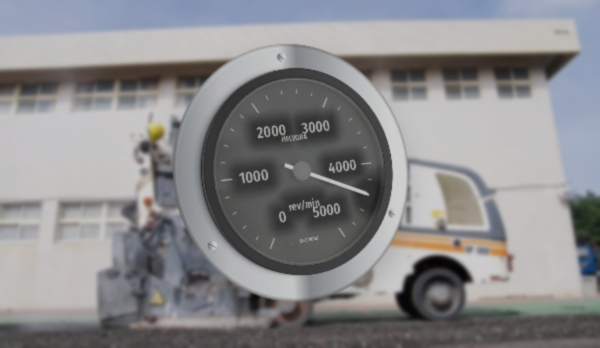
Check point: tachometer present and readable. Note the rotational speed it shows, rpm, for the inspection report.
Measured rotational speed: 4400 rpm
